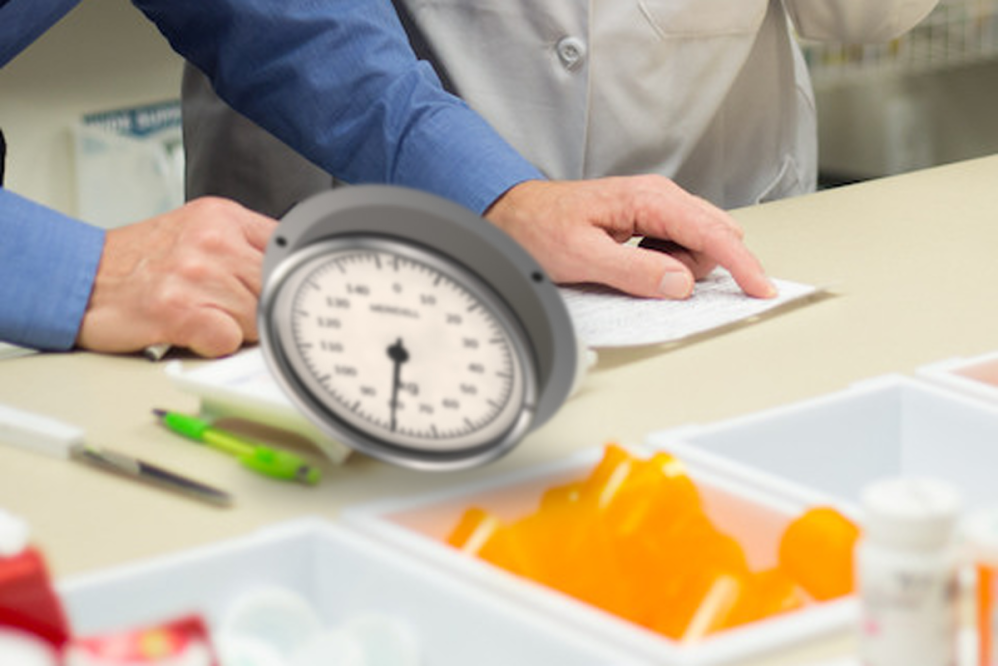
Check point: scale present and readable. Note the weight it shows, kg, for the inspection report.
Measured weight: 80 kg
